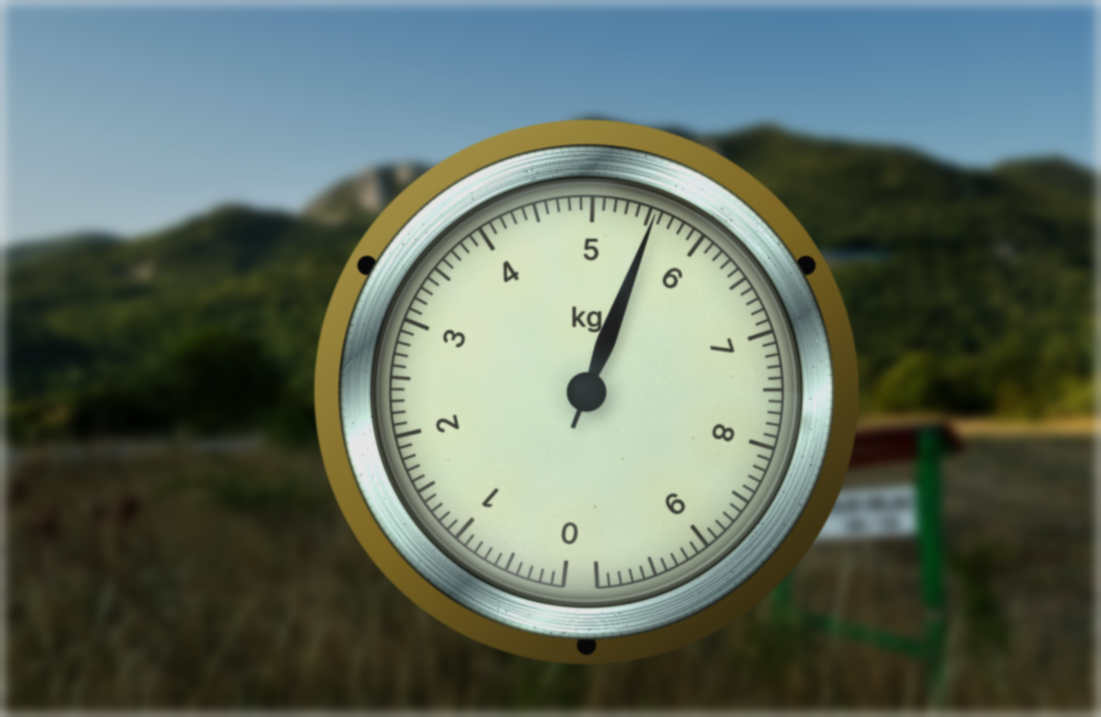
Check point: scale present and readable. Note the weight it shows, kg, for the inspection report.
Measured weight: 5.55 kg
